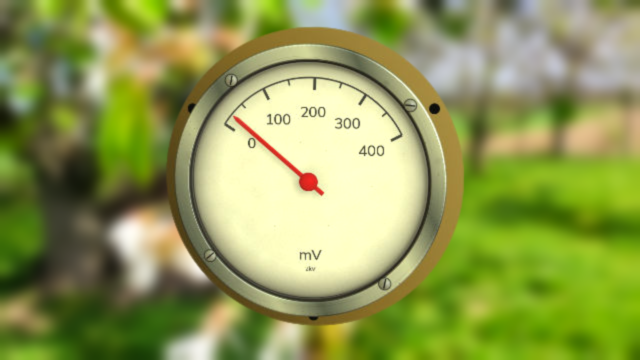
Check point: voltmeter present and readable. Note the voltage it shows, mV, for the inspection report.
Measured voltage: 25 mV
